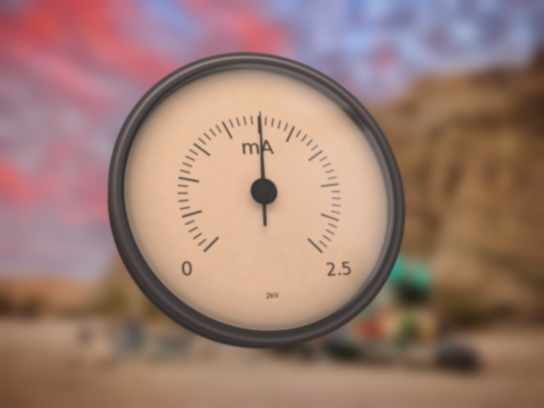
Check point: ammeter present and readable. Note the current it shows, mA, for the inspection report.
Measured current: 1.25 mA
